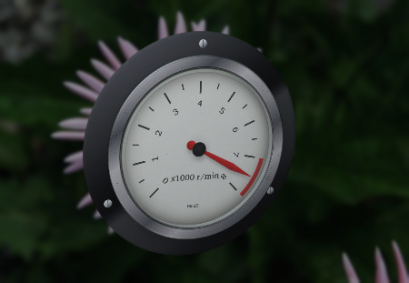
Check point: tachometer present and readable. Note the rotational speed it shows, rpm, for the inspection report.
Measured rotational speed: 7500 rpm
